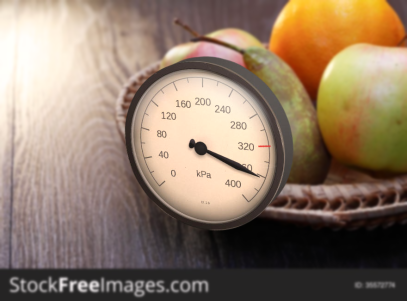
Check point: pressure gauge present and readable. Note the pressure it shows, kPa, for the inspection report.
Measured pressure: 360 kPa
